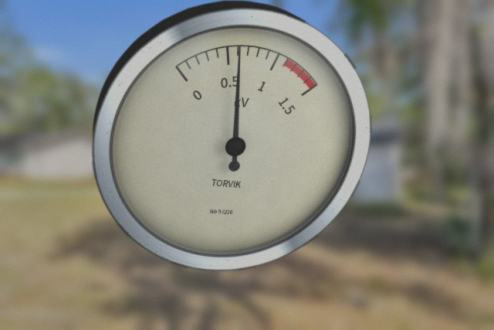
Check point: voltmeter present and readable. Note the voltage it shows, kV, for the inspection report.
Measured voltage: 0.6 kV
